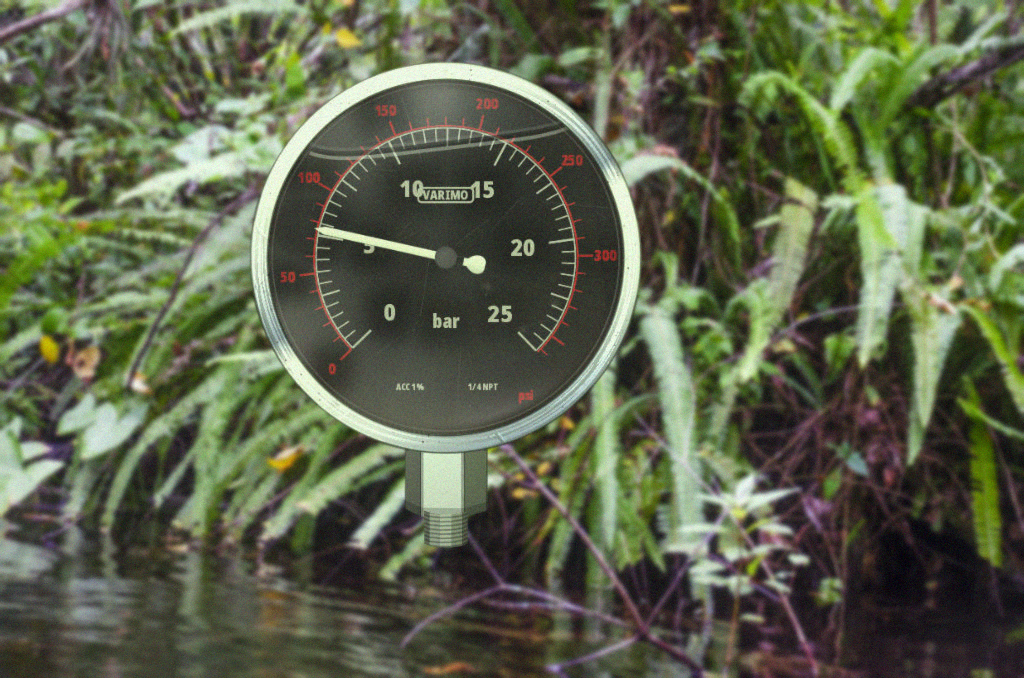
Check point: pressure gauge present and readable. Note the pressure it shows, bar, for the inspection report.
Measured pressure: 5.25 bar
